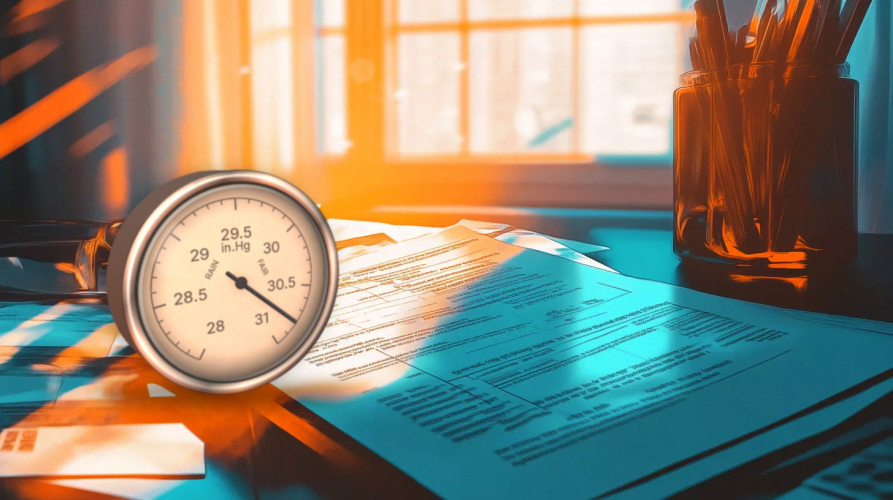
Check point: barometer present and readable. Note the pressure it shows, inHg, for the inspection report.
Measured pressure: 30.8 inHg
